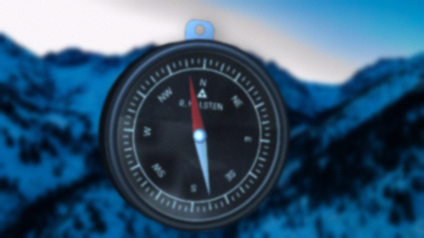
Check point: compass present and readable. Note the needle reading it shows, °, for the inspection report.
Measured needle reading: 345 °
